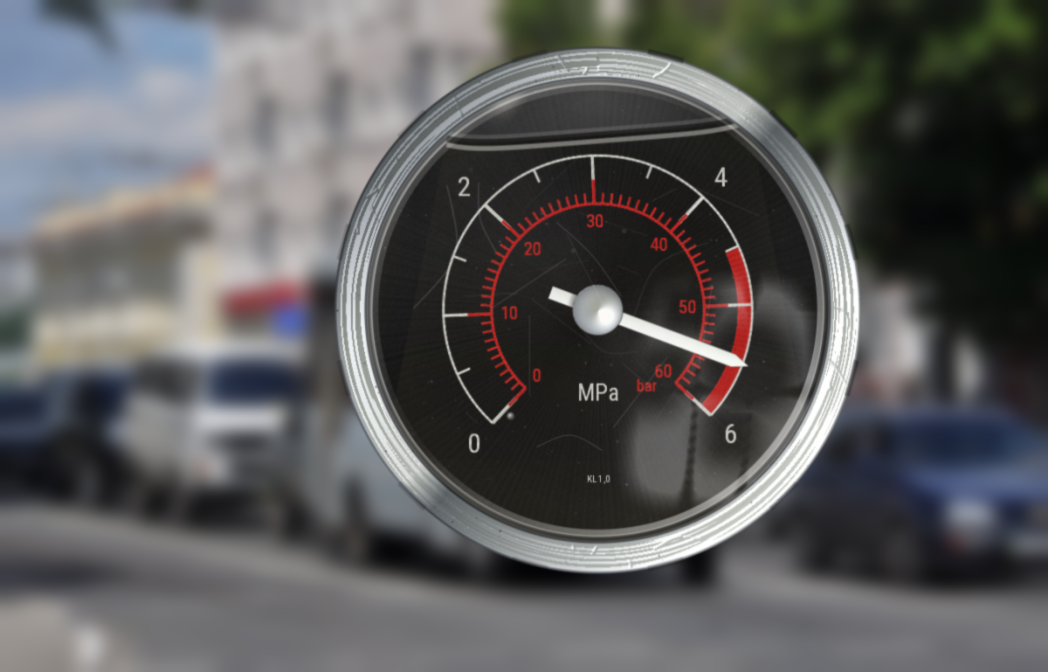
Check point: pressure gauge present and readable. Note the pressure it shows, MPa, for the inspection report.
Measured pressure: 5.5 MPa
